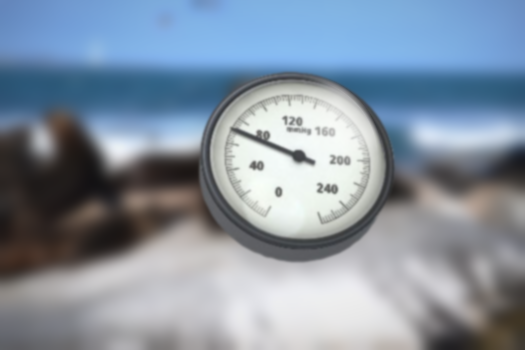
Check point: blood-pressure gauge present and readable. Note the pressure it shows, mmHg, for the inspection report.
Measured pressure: 70 mmHg
